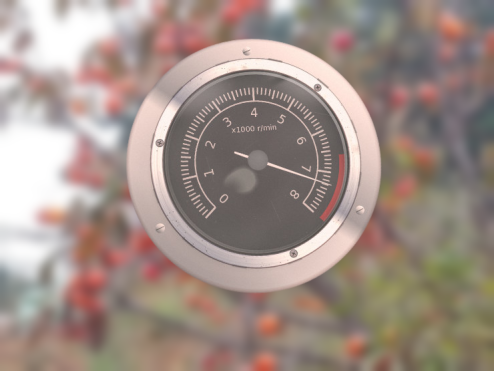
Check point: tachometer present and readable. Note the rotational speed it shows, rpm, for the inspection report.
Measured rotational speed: 7300 rpm
